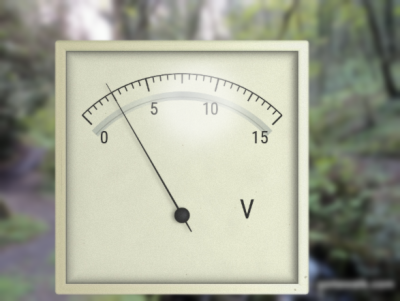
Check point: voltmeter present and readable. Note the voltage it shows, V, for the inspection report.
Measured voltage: 2.5 V
